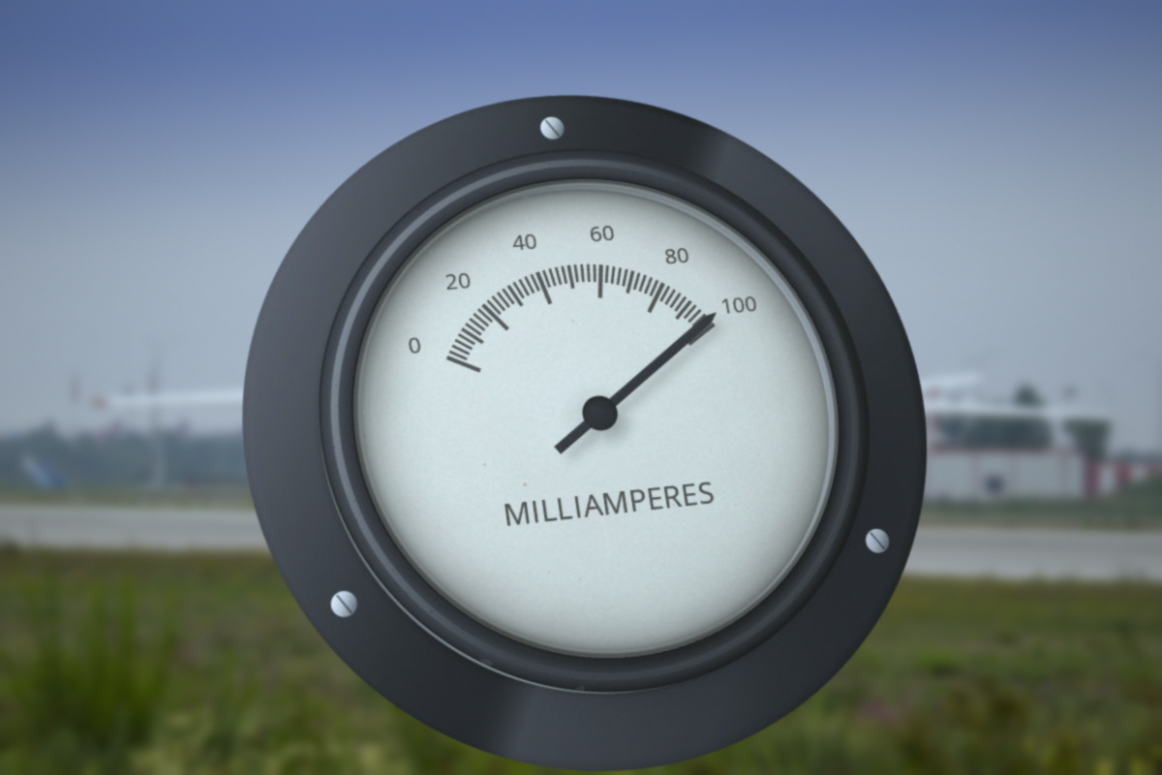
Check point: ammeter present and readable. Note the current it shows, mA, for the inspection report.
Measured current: 98 mA
